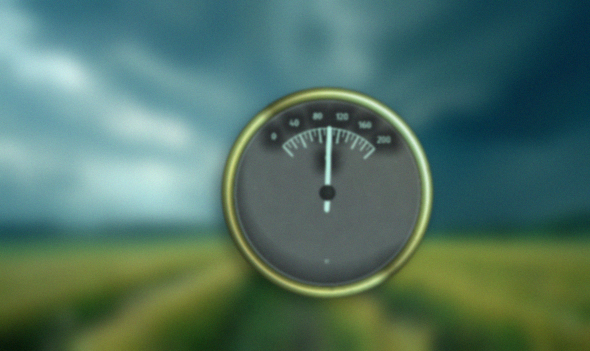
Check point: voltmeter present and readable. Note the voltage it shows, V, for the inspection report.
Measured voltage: 100 V
